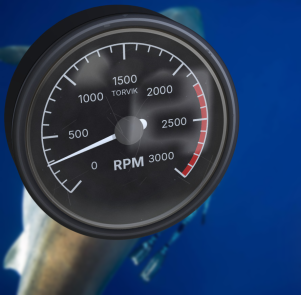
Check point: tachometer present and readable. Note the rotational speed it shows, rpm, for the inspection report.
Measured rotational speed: 300 rpm
